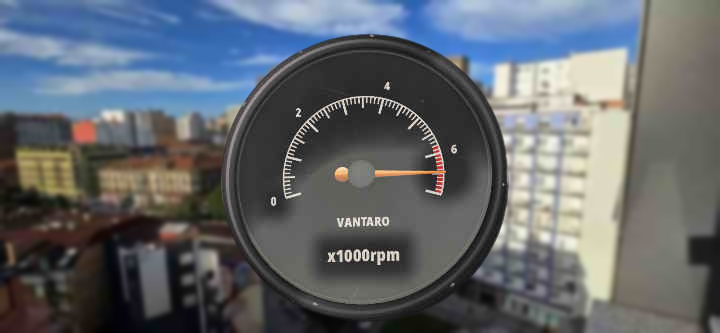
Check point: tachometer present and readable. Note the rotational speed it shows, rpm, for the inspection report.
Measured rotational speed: 6500 rpm
